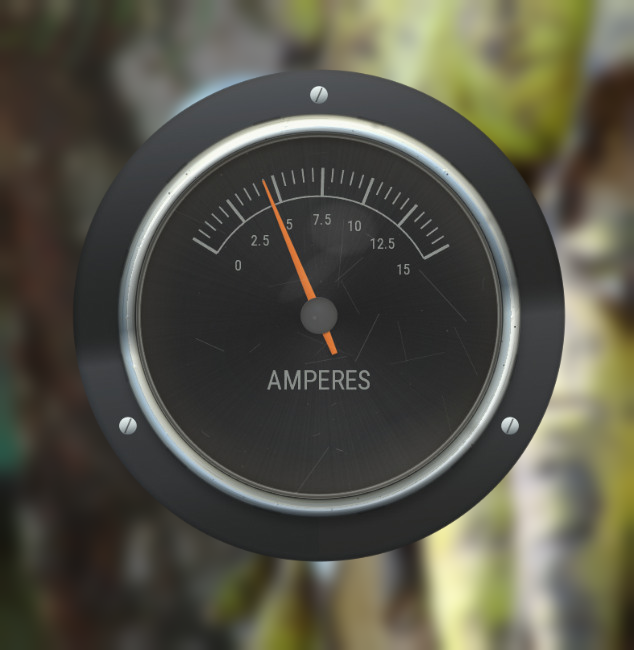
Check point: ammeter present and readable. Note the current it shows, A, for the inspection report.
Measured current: 4.5 A
